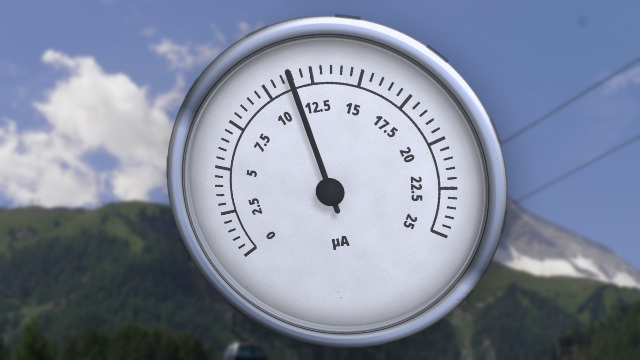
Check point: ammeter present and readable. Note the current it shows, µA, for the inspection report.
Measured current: 11.5 µA
